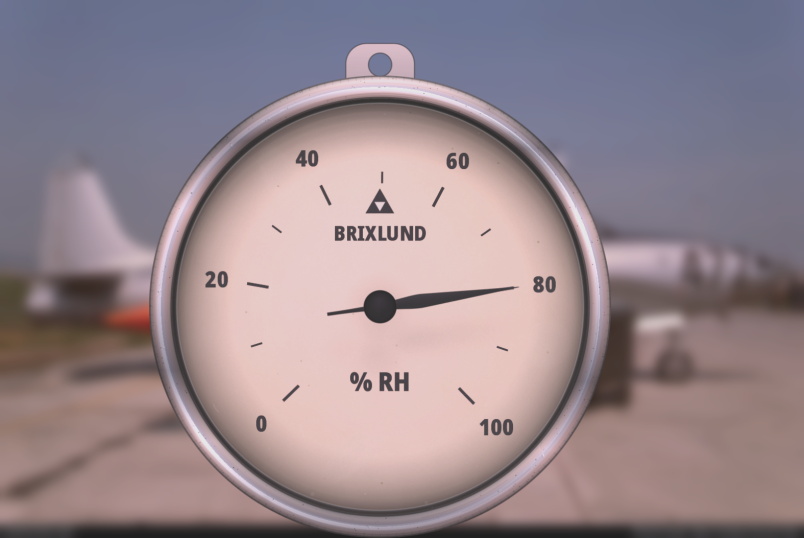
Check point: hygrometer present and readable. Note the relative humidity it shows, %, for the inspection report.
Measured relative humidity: 80 %
